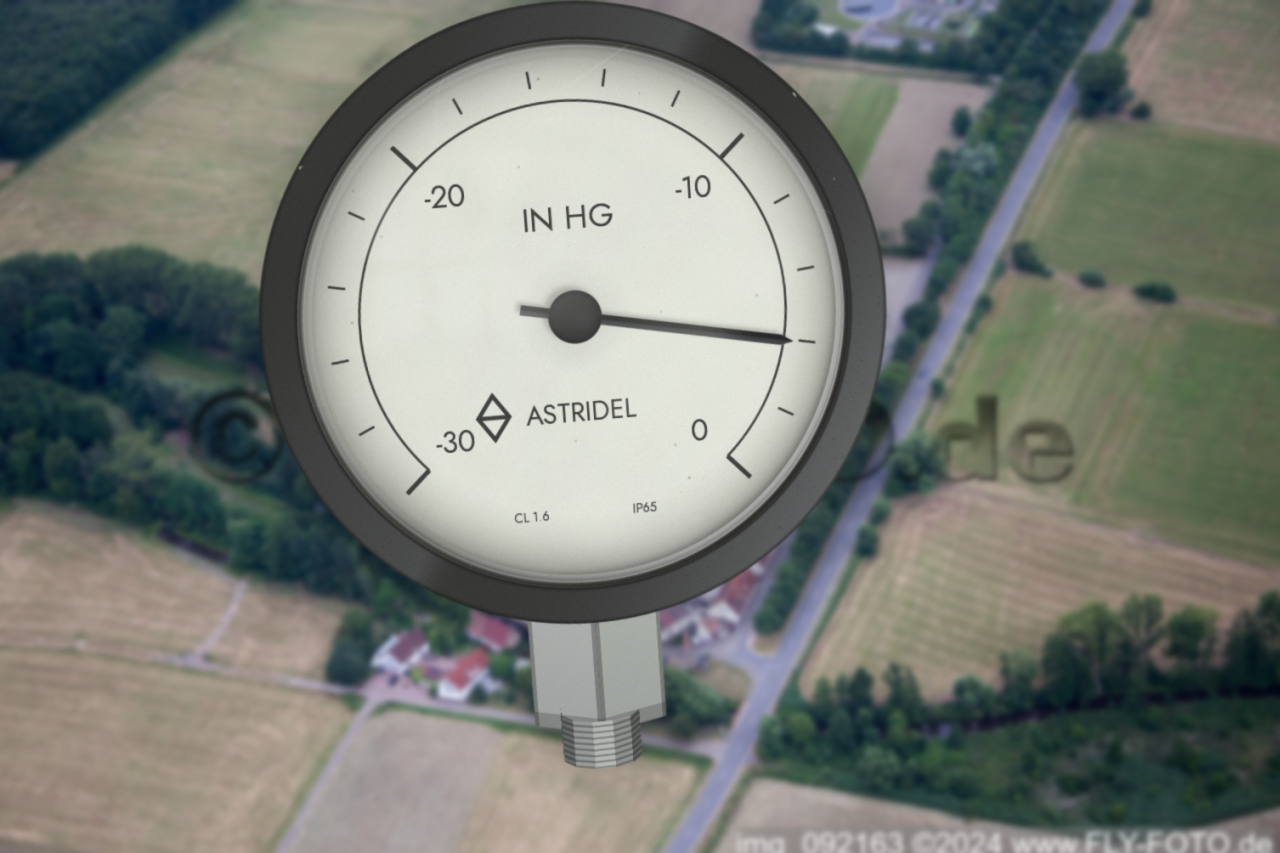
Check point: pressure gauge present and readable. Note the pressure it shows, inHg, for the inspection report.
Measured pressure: -4 inHg
